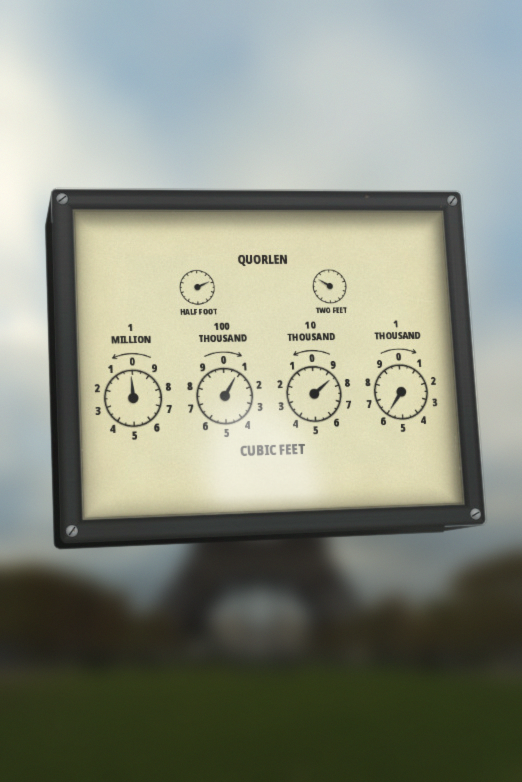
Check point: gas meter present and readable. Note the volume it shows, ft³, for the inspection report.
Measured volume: 8600 ft³
